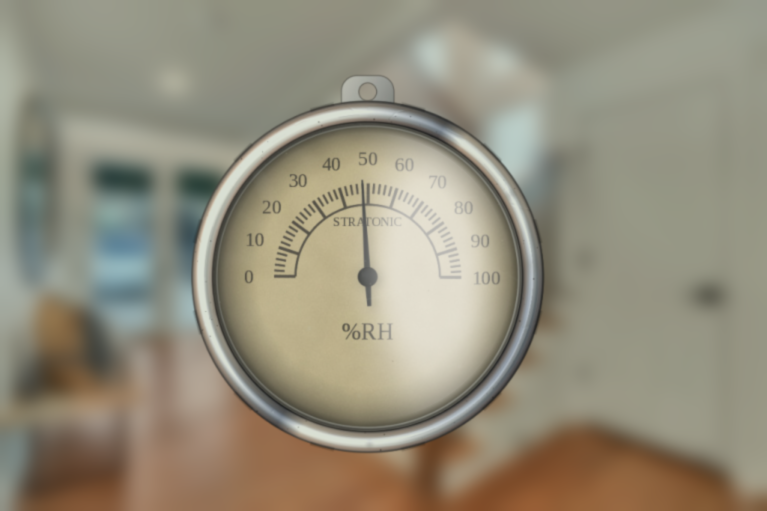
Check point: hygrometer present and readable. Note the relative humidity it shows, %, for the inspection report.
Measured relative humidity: 48 %
